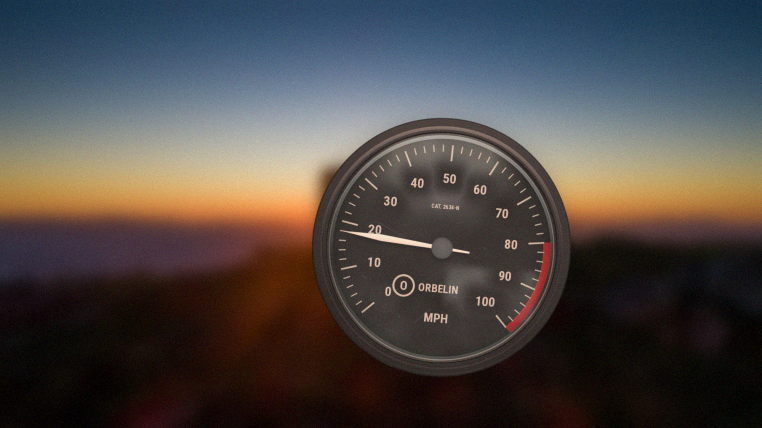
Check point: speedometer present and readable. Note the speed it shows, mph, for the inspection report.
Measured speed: 18 mph
